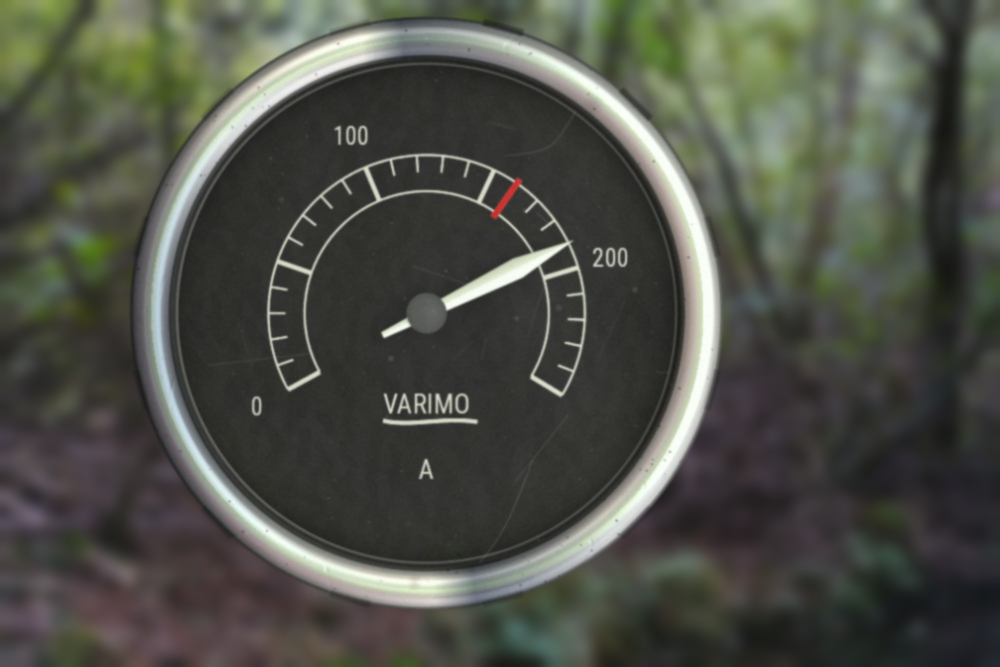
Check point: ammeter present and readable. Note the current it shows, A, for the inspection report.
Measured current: 190 A
